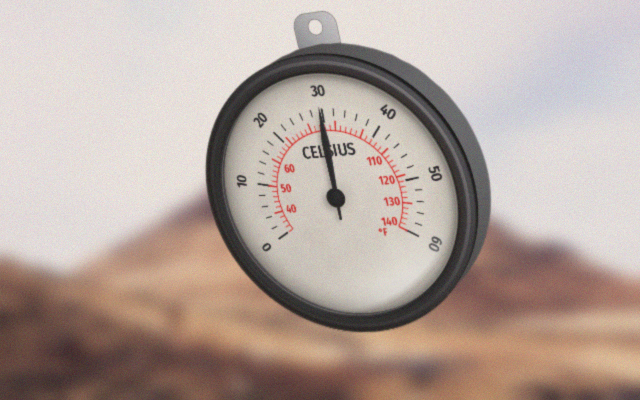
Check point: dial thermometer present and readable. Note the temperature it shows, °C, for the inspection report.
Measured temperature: 30 °C
